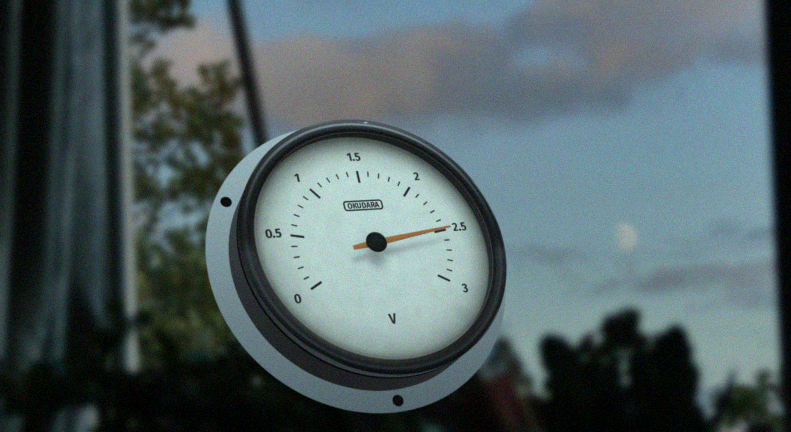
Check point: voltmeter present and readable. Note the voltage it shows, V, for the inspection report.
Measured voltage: 2.5 V
